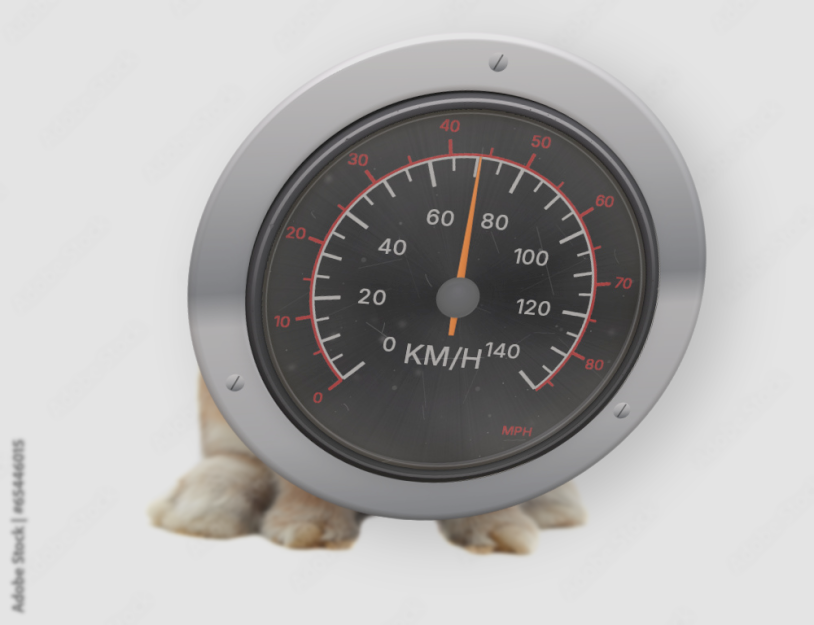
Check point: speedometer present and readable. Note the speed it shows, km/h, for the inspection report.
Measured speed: 70 km/h
